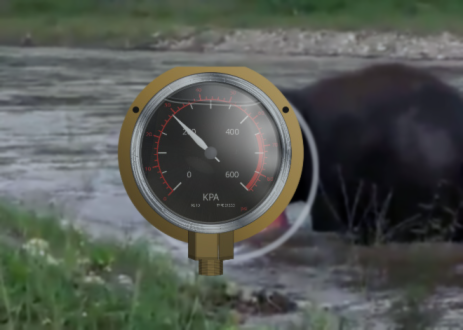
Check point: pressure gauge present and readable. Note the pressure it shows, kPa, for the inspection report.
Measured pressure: 200 kPa
